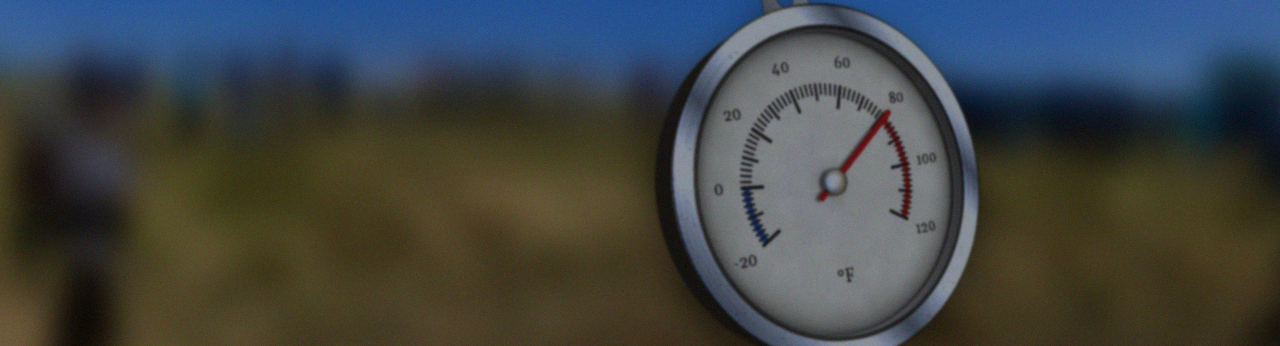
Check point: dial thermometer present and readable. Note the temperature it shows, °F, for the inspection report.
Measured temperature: 80 °F
